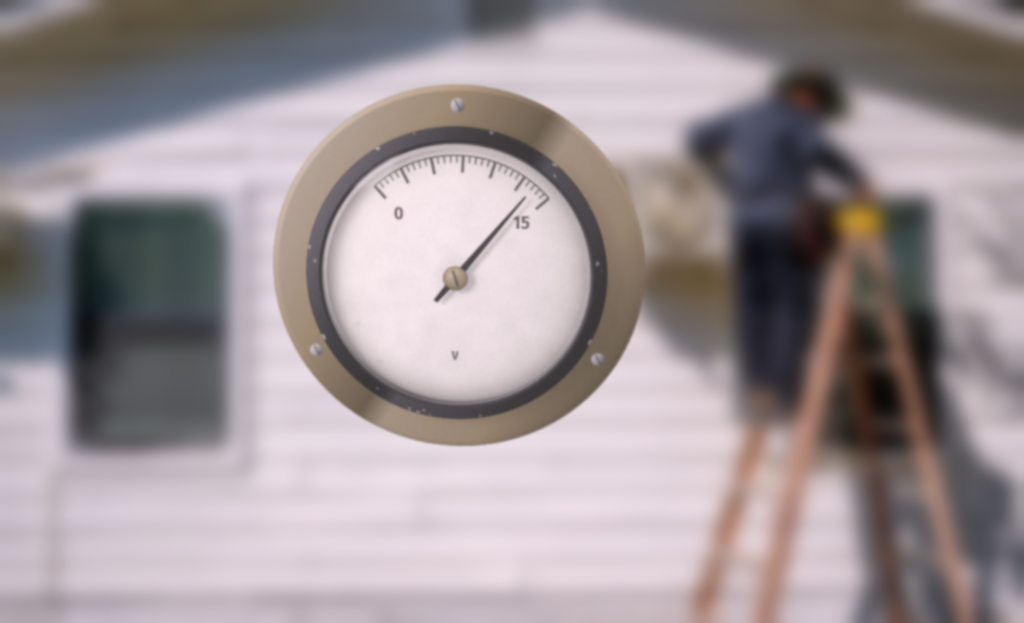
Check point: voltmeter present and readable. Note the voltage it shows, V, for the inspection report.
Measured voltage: 13.5 V
